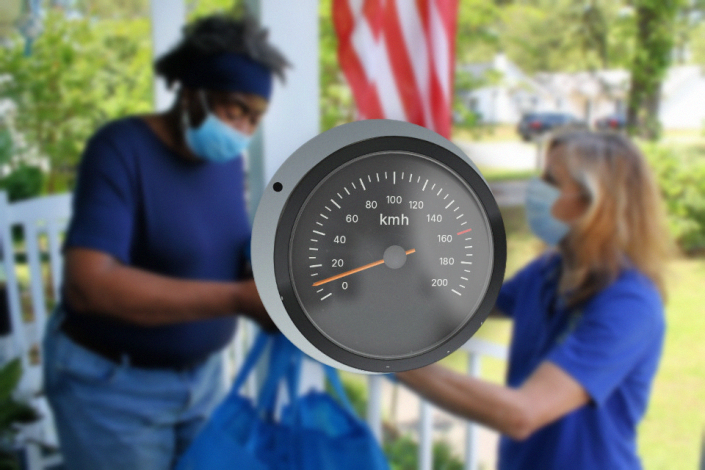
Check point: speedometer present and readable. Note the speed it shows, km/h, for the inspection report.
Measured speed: 10 km/h
